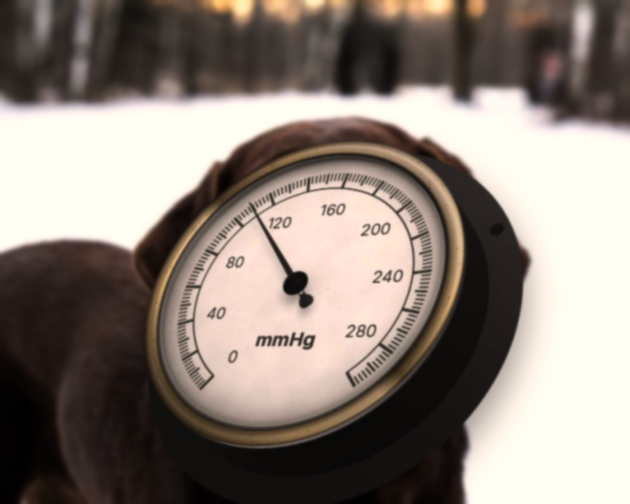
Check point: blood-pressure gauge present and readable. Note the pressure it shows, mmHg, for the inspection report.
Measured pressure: 110 mmHg
